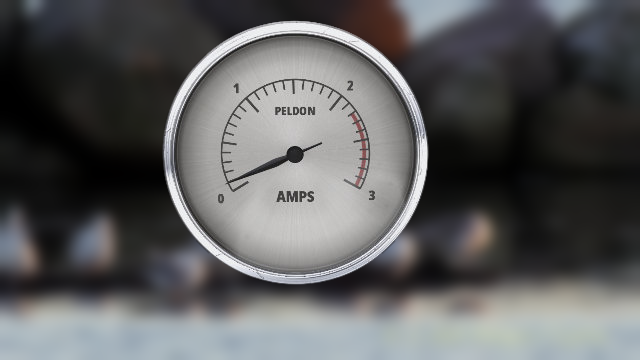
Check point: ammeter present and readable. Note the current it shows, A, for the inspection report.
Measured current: 0.1 A
